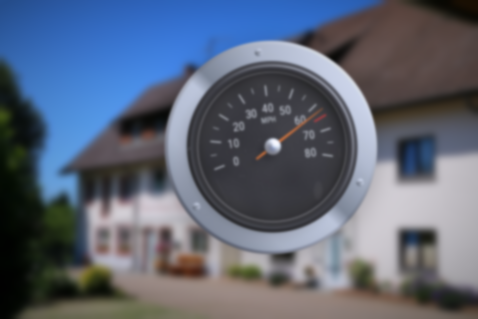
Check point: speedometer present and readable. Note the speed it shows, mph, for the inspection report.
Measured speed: 62.5 mph
